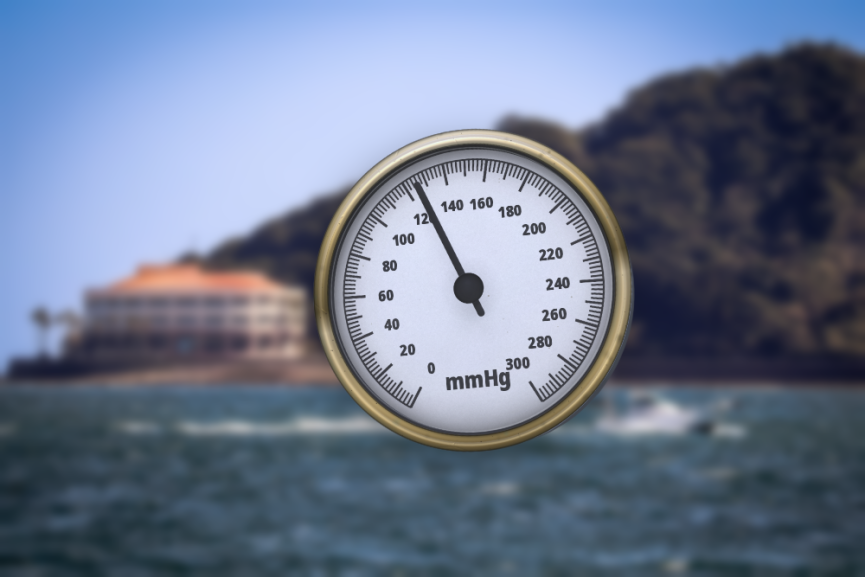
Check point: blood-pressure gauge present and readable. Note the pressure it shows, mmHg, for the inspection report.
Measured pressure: 126 mmHg
